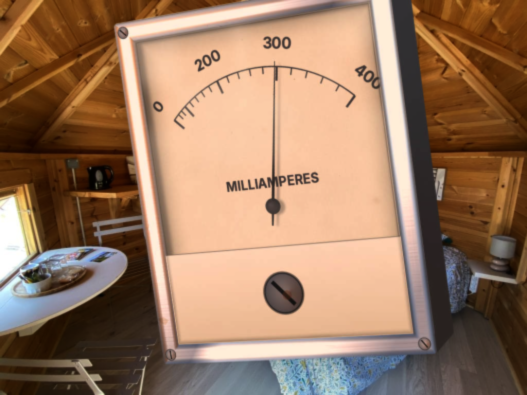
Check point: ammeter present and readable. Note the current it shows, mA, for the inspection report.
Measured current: 300 mA
